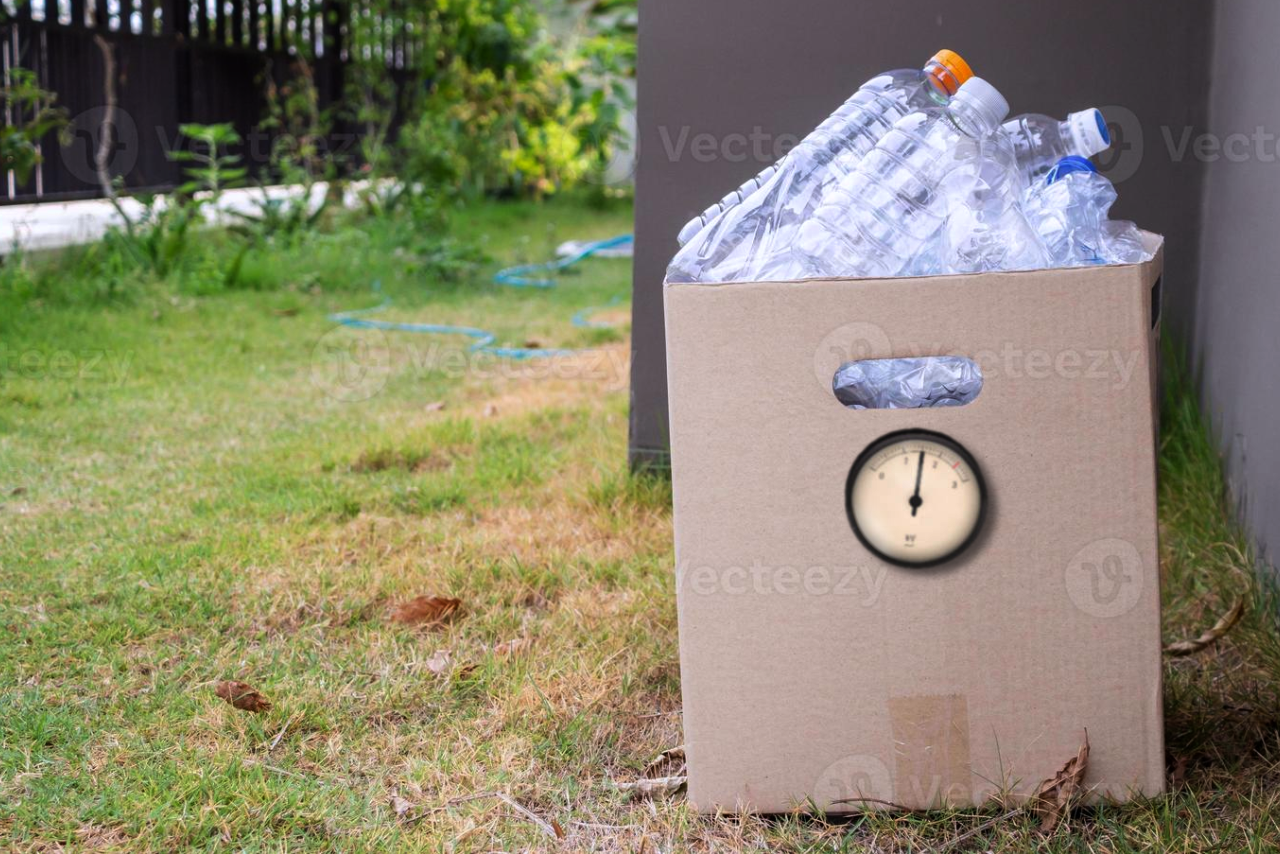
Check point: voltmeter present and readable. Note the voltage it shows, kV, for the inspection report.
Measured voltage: 1.5 kV
